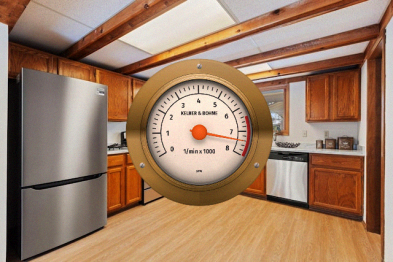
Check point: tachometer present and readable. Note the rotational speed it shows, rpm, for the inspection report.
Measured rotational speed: 7400 rpm
